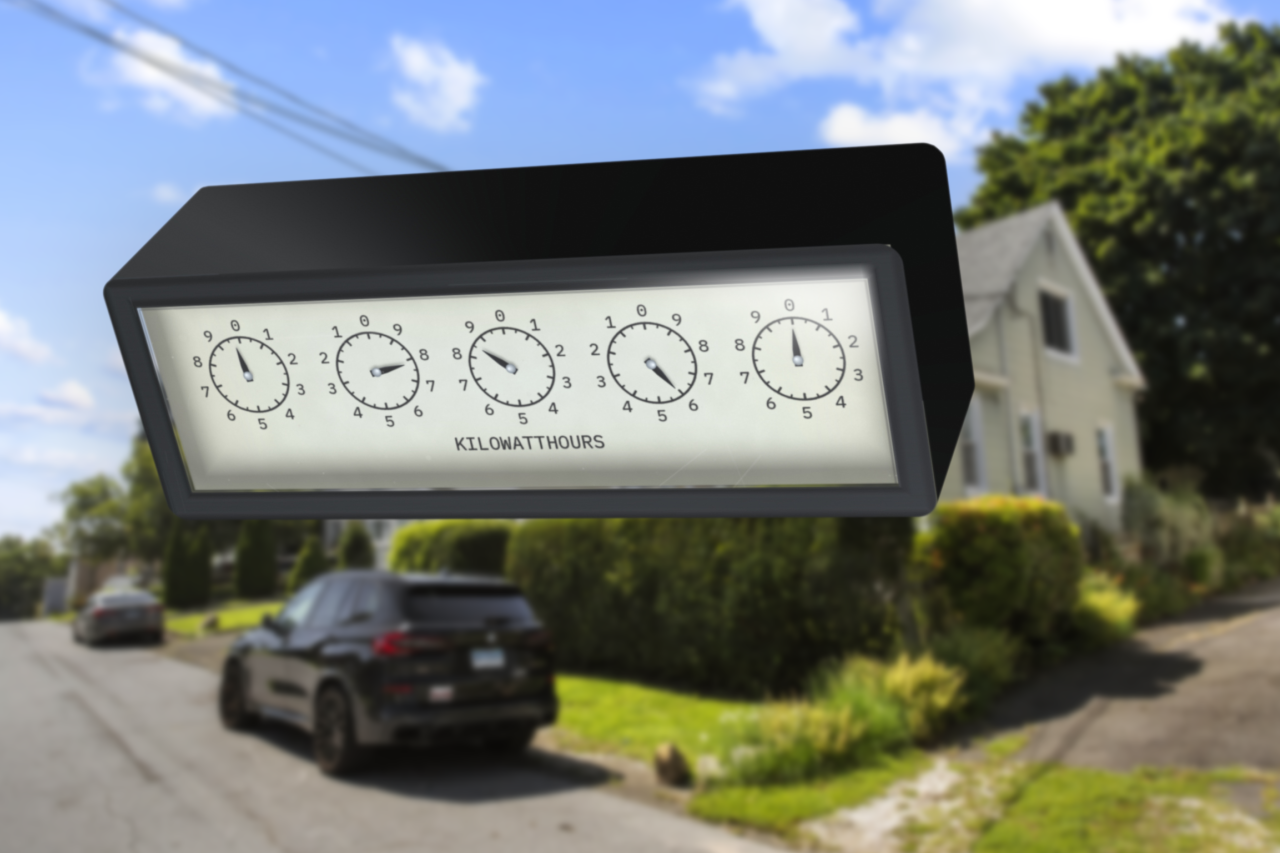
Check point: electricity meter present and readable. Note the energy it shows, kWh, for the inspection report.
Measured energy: 97860 kWh
